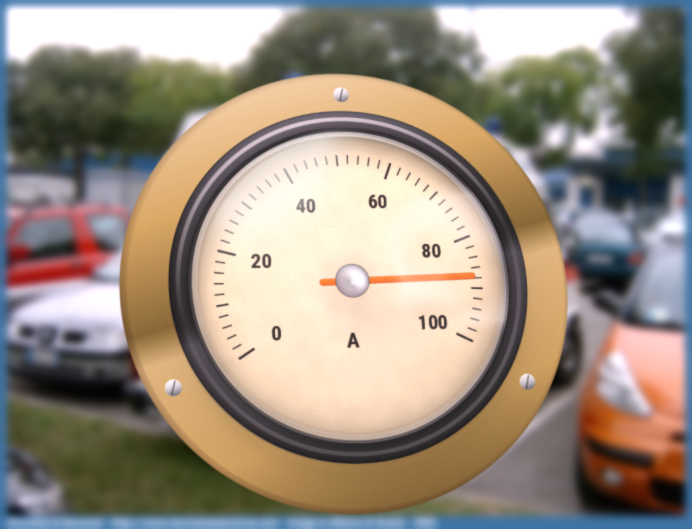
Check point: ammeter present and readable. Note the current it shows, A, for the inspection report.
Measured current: 88 A
